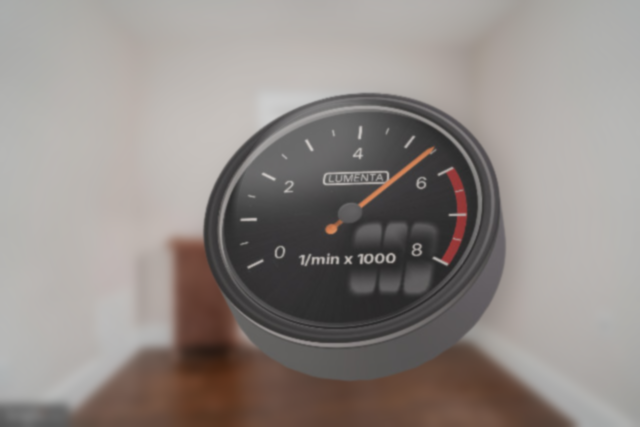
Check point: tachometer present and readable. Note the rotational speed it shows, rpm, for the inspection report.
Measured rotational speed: 5500 rpm
